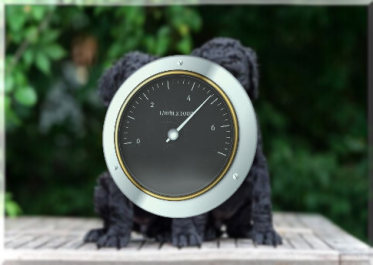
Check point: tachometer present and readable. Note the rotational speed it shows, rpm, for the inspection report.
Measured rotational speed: 4800 rpm
